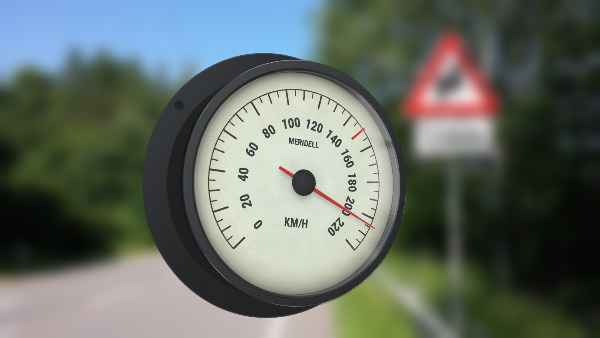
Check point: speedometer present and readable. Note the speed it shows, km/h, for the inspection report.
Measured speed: 205 km/h
